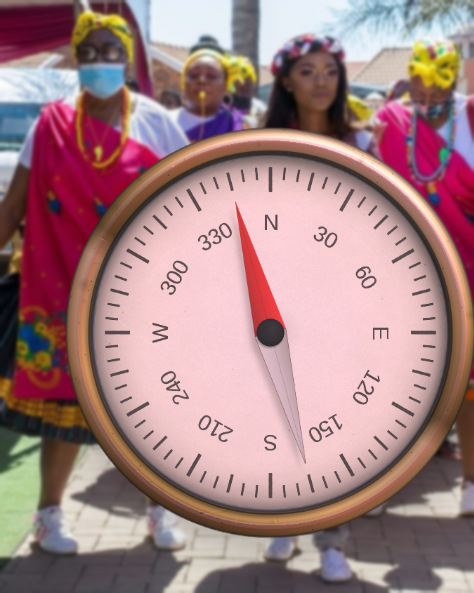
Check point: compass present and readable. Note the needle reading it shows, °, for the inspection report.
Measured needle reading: 345 °
